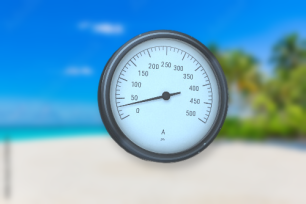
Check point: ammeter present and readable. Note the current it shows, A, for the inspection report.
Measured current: 30 A
